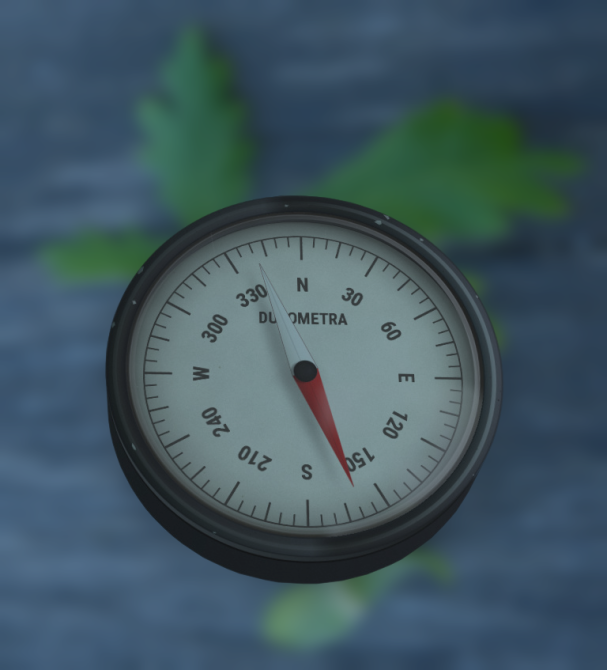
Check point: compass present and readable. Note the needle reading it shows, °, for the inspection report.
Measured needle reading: 160 °
